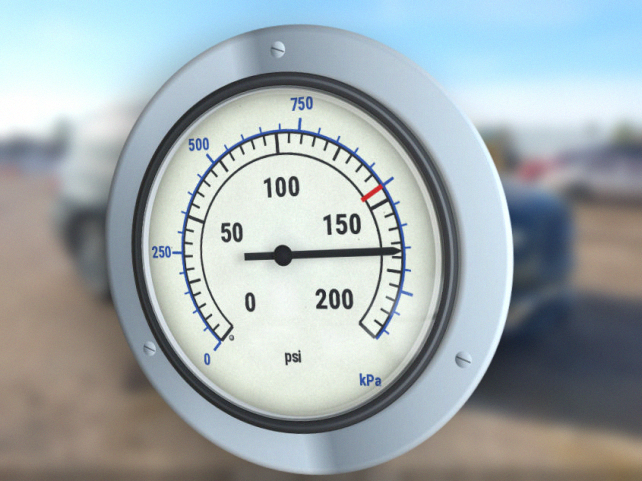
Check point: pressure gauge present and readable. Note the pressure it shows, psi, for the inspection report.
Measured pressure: 167.5 psi
